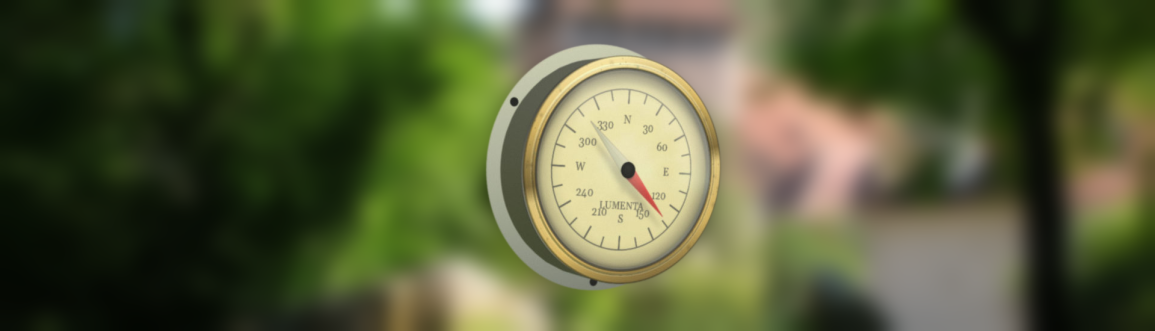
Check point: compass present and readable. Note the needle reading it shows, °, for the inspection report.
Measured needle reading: 135 °
